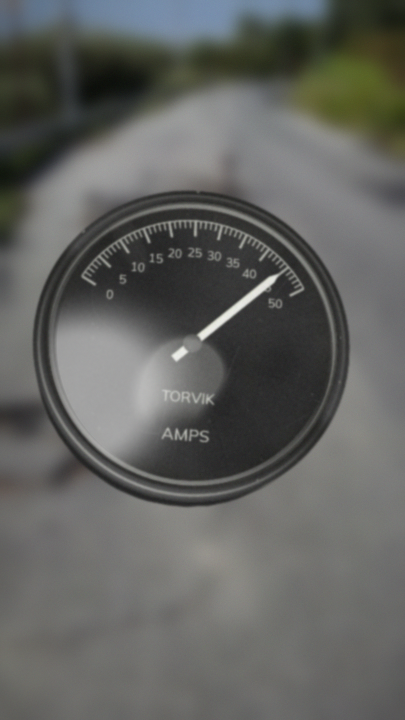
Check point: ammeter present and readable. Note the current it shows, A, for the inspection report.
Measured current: 45 A
